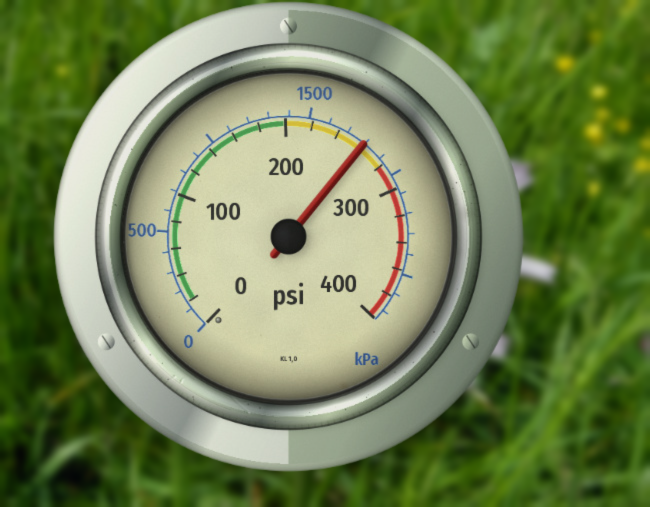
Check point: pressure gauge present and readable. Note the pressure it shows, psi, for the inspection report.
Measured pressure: 260 psi
